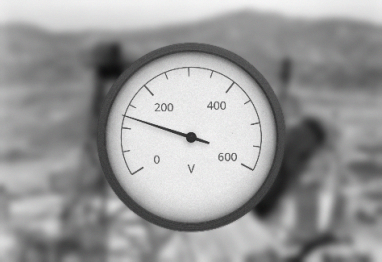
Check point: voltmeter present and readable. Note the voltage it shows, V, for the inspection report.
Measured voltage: 125 V
